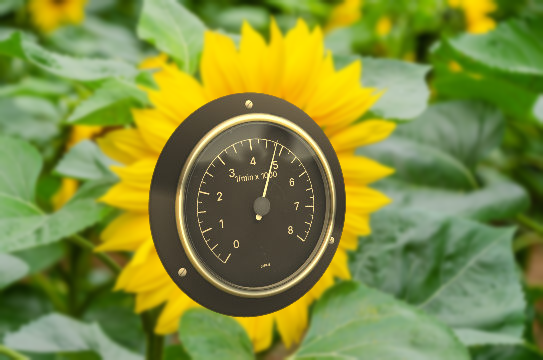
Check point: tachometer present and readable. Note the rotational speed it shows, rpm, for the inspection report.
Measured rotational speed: 4750 rpm
